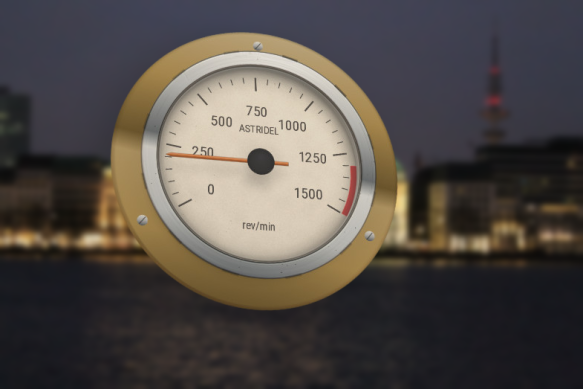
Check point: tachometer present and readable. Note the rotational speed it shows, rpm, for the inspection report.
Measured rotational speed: 200 rpm
